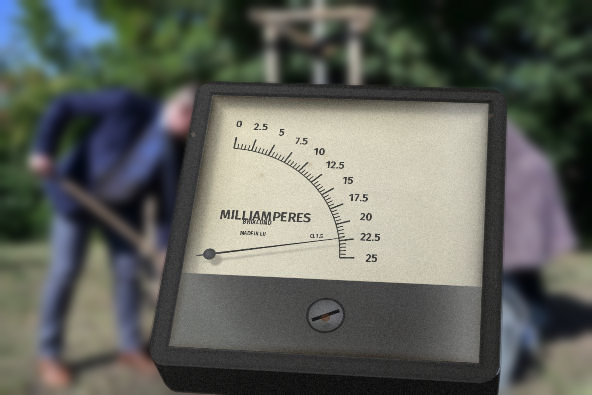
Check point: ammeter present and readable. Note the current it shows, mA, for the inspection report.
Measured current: 22.5 mA
